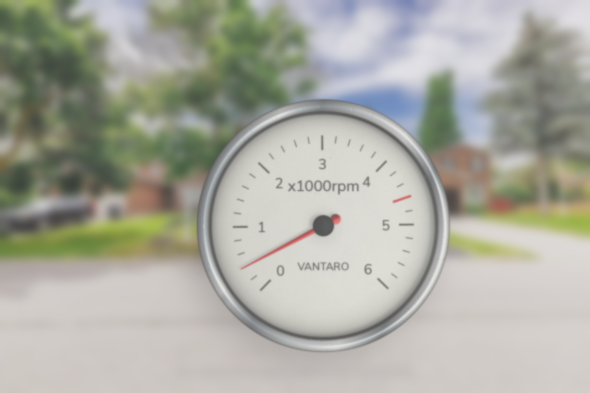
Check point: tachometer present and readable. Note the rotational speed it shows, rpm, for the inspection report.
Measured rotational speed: 400 rpm
